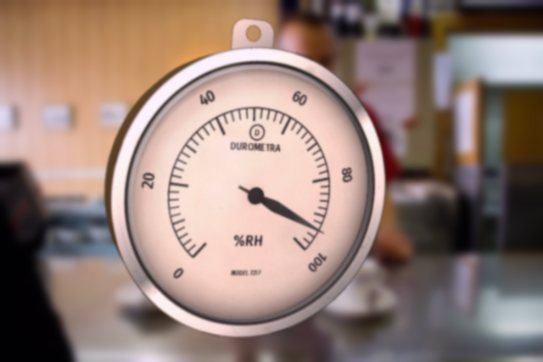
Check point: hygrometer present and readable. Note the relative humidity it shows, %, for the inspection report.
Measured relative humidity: 94 %
